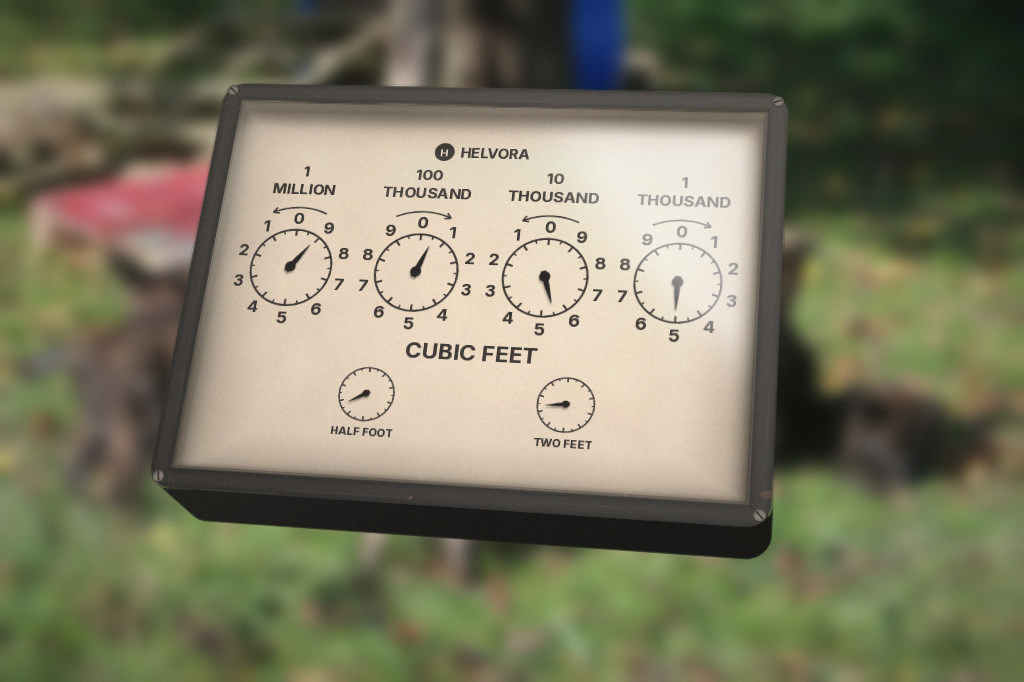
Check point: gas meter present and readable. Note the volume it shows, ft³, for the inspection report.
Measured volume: 905500 ft³
